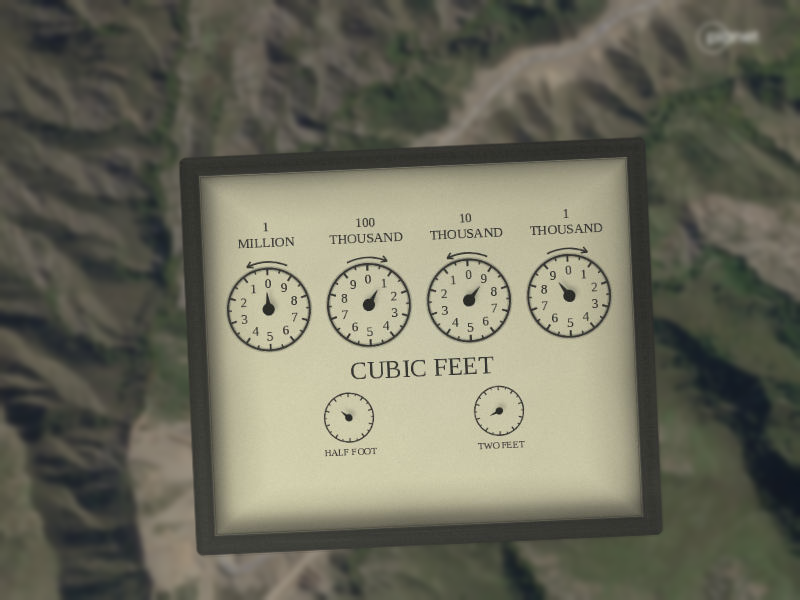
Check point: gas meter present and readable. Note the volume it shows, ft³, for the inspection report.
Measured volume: 8900 ft³
